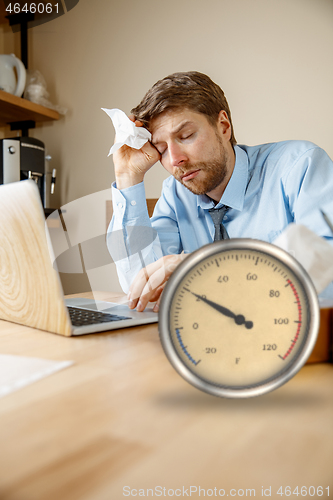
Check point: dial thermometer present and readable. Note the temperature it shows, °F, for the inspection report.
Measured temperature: 20 °F
